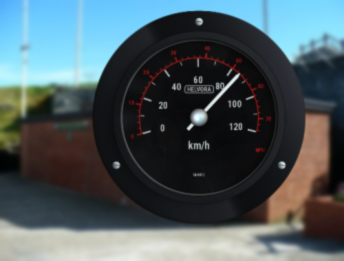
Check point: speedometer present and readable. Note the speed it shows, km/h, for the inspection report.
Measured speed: 85 km/h
